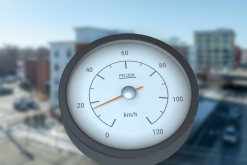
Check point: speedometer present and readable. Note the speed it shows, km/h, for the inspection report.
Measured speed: 15 km/h
